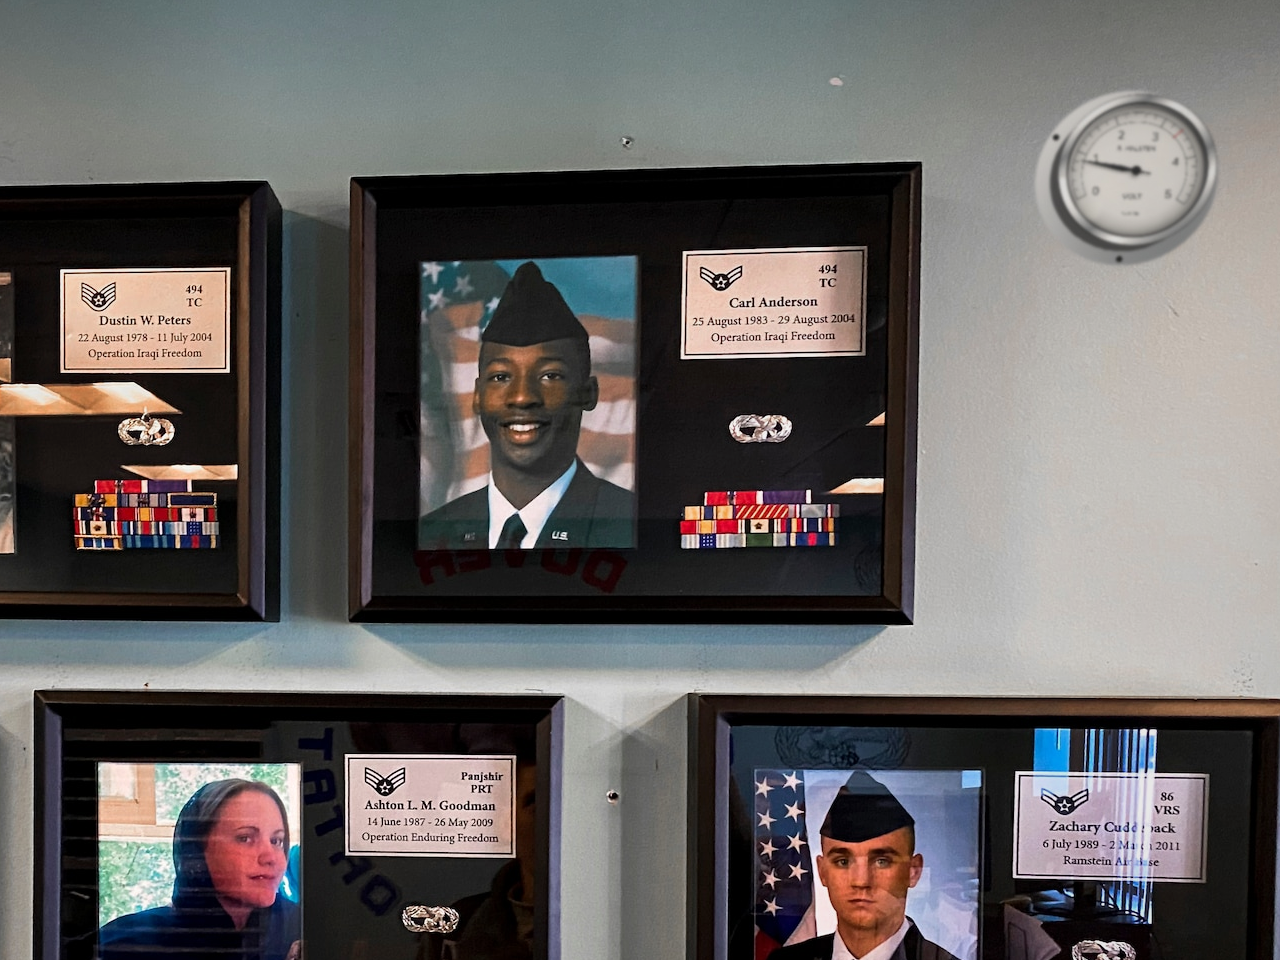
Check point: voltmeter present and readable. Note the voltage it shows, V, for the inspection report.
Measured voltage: 0.8 V
